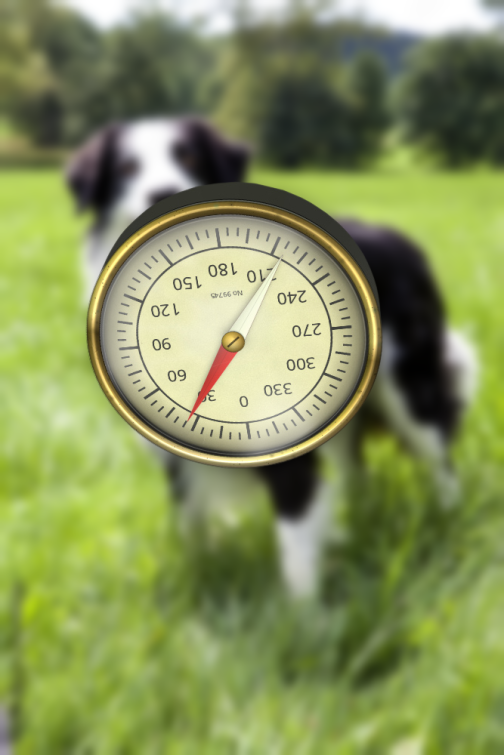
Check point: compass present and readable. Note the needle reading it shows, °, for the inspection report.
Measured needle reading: 35 °
